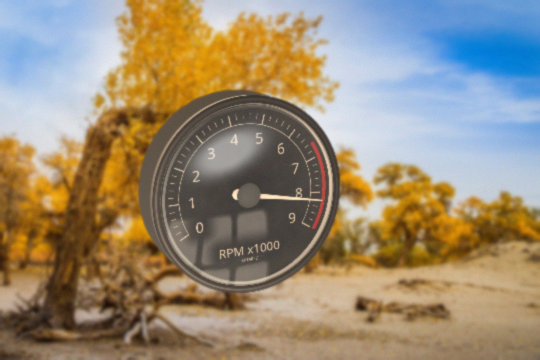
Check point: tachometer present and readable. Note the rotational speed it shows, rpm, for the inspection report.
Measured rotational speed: 8200 rpm
